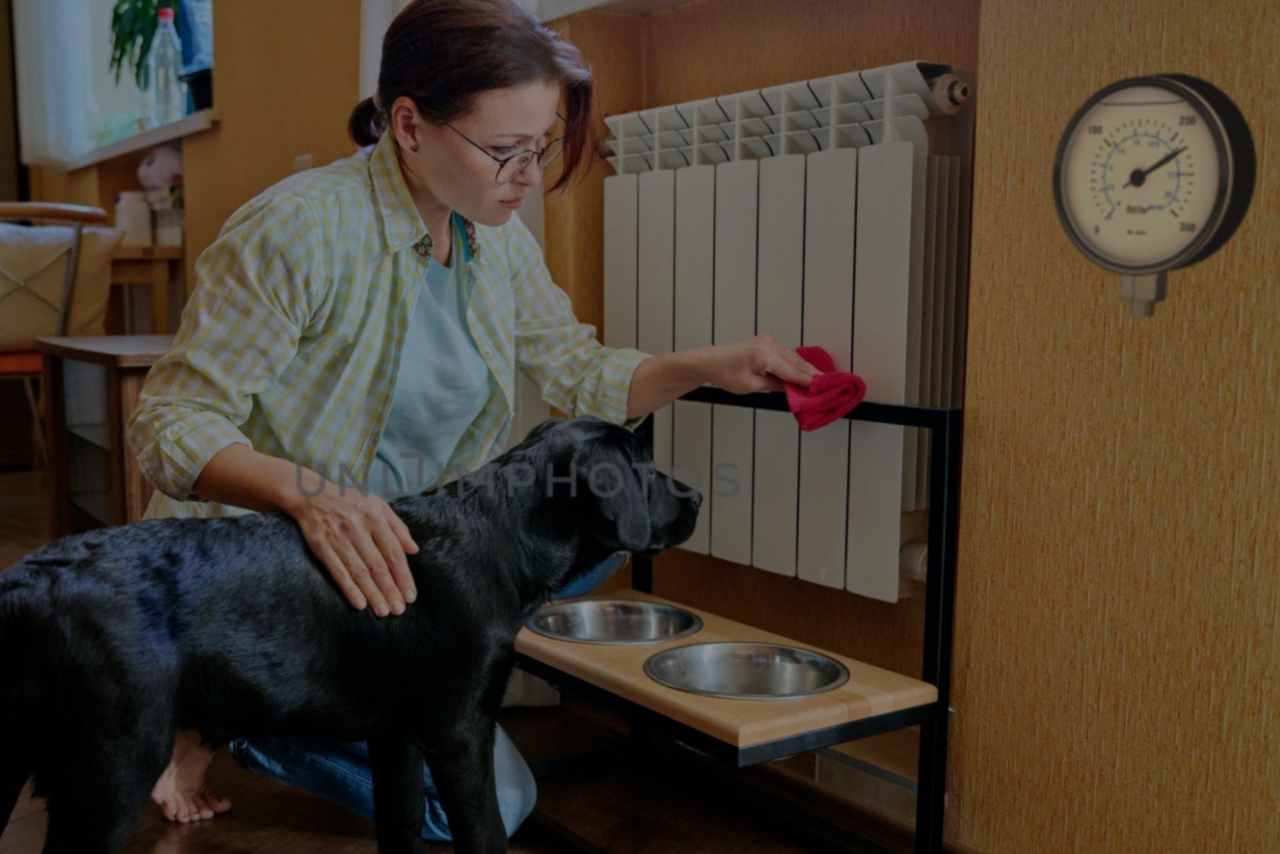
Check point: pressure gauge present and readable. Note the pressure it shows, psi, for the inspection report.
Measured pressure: 220 psi
